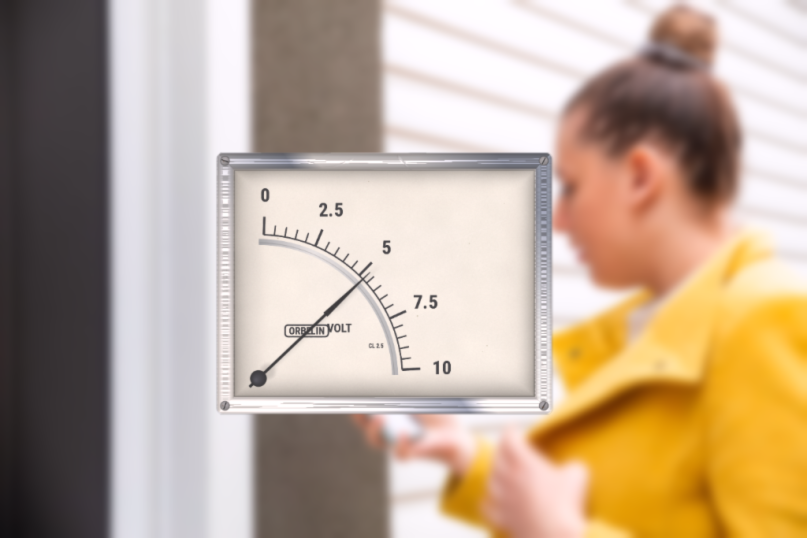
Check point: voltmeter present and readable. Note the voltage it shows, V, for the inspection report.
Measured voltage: 5.25 V
